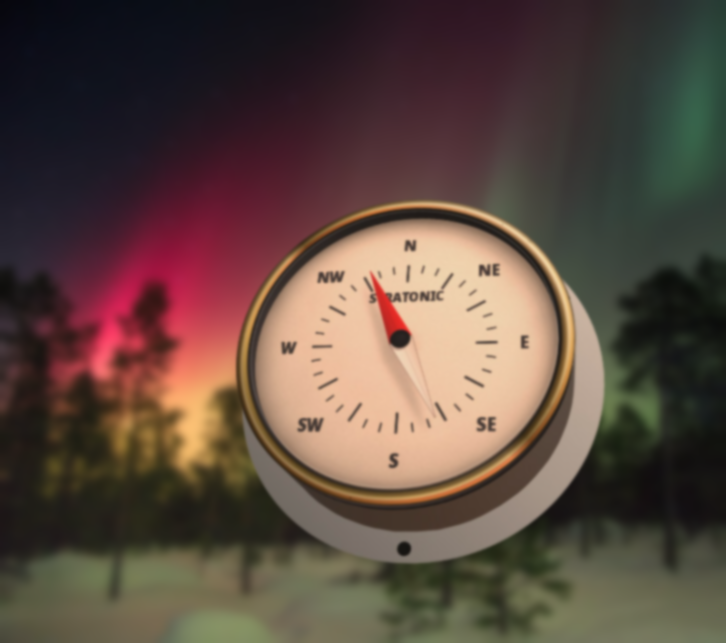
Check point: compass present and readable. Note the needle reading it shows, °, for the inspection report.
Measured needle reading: 335 °
